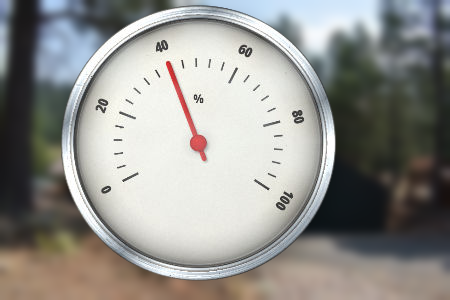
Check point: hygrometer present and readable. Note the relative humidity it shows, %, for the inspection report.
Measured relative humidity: 40 %
